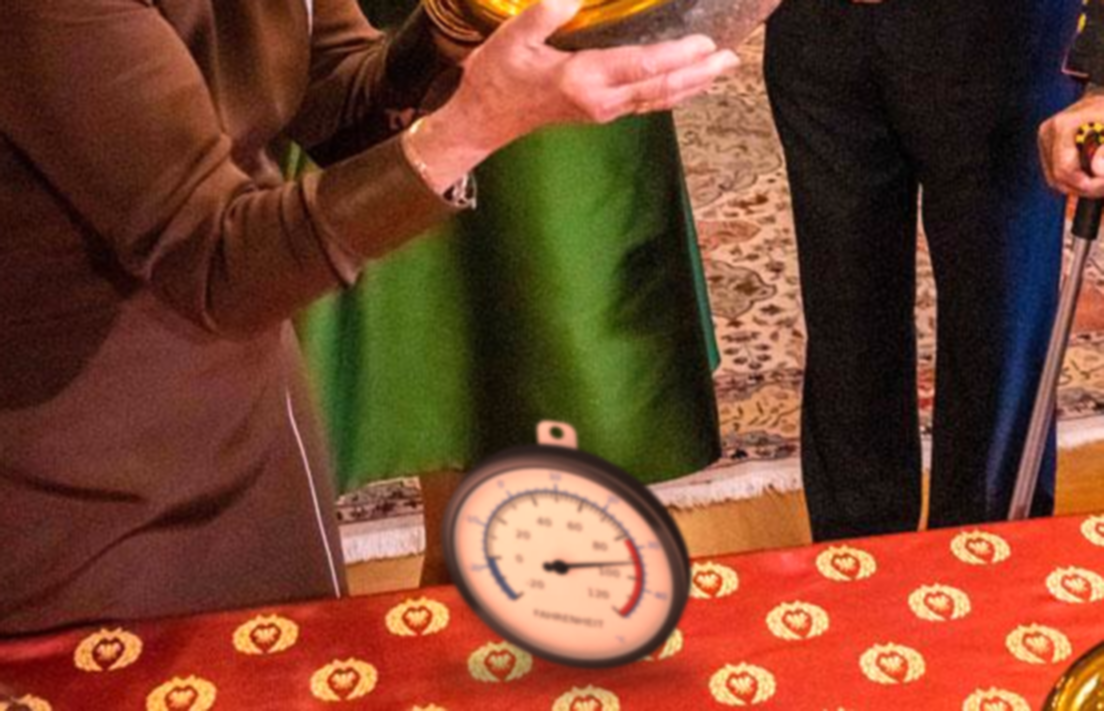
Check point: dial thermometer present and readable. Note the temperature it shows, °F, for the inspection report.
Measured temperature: 90 °F
